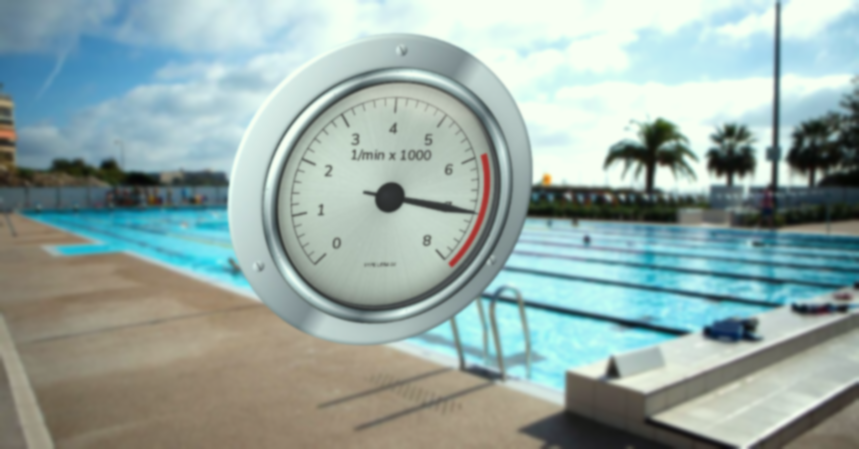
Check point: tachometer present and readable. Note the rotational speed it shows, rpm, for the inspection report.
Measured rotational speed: 7000 rpm
